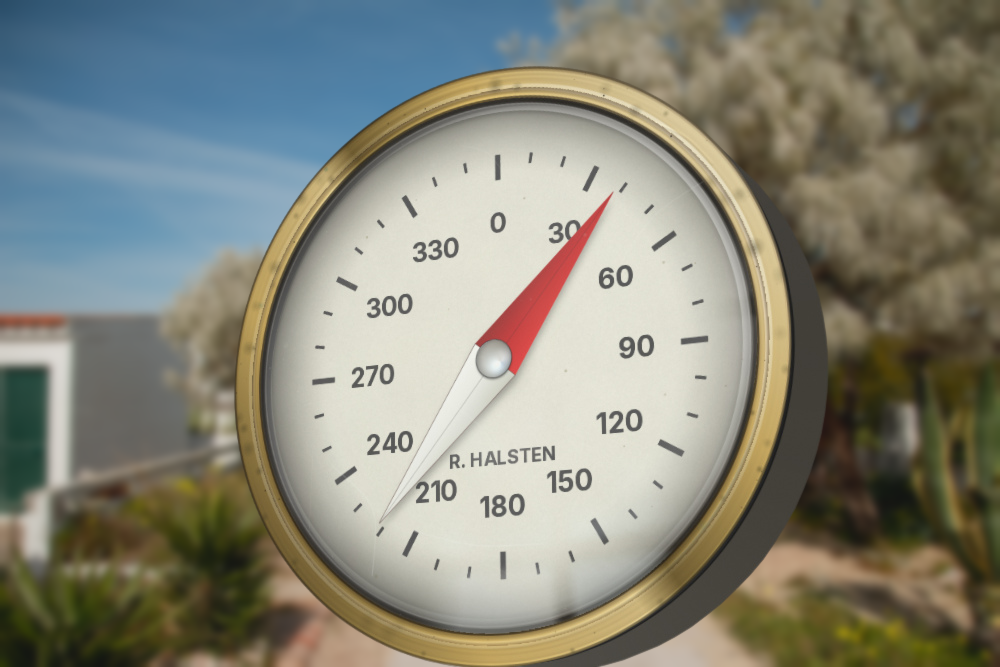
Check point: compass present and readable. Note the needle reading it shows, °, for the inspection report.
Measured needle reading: 40 °
